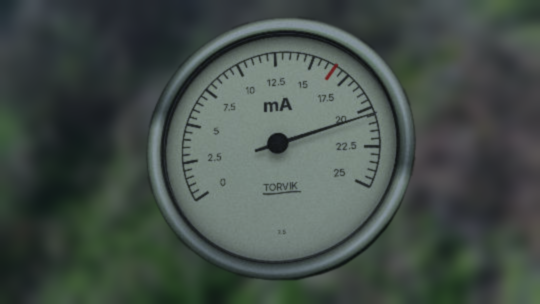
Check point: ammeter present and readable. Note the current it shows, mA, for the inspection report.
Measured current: 20.5 mA
